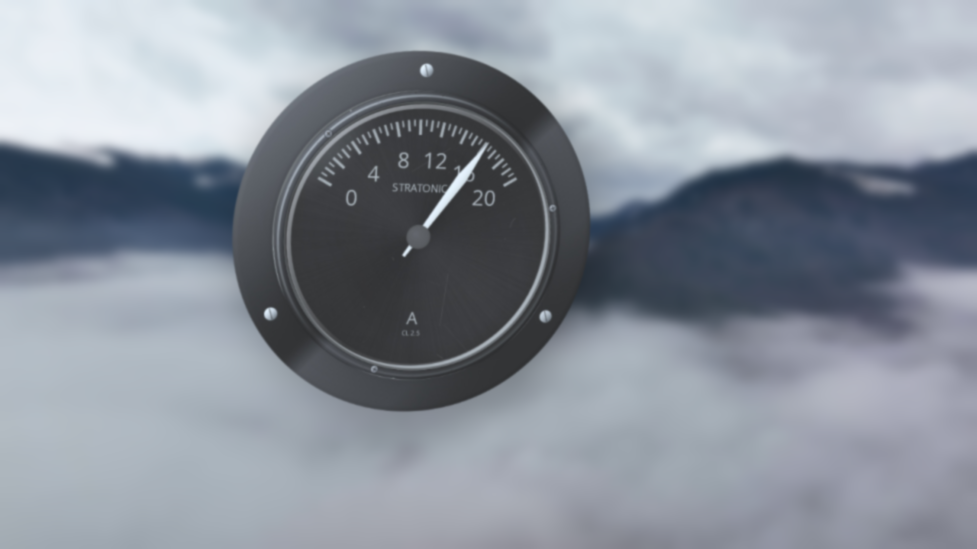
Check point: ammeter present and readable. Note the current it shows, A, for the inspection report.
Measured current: 16 A
